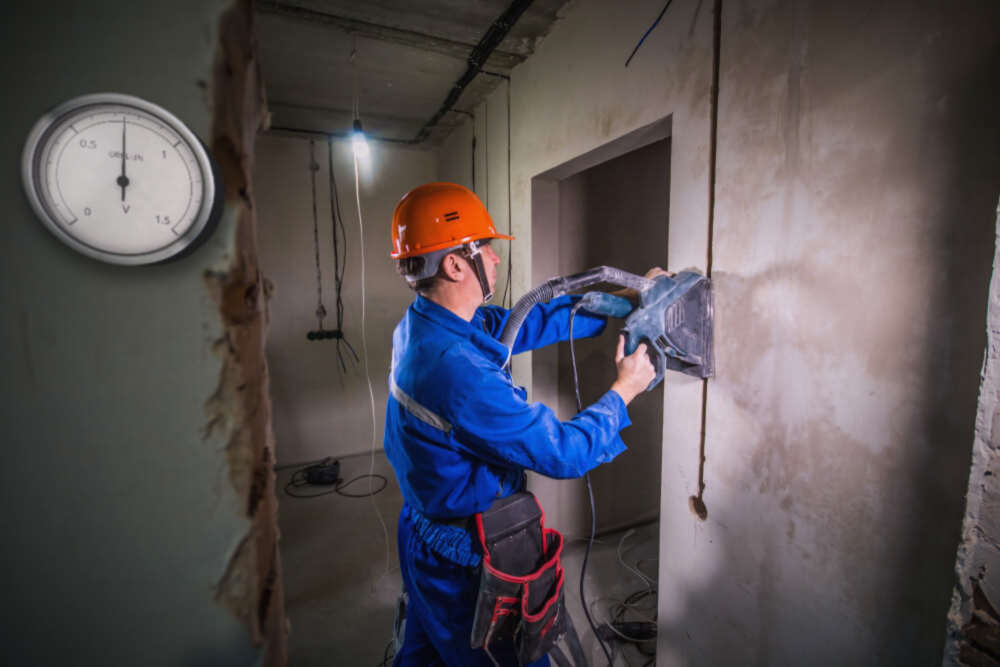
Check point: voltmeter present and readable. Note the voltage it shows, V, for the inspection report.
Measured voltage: 0.75 V
